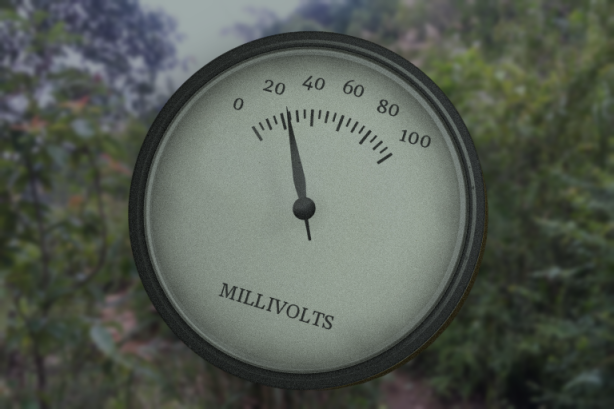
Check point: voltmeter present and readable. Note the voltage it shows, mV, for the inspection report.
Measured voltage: 25 mV
